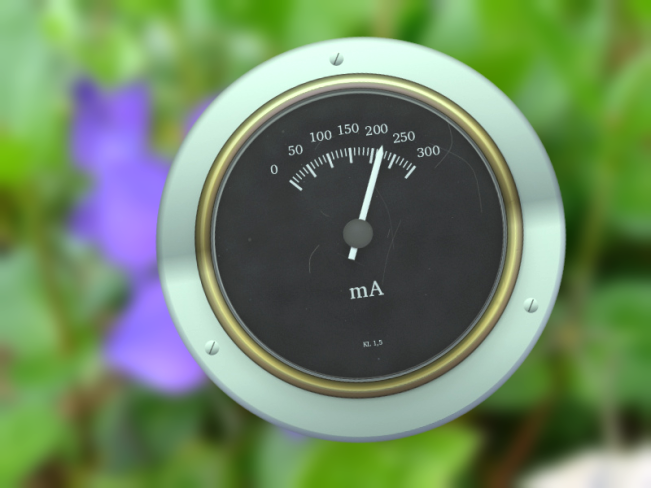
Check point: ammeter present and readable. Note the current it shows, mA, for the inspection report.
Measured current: 220 mA
